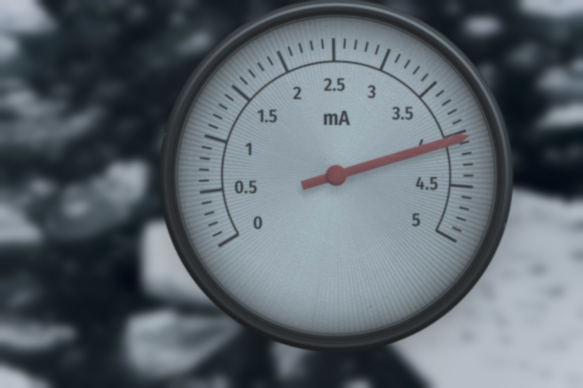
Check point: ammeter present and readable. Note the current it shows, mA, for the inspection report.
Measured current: 4.05 mA
